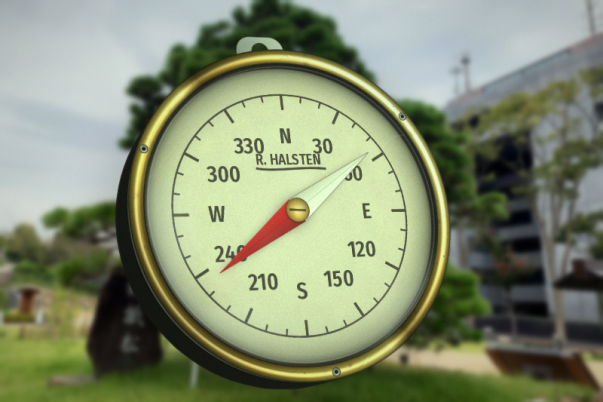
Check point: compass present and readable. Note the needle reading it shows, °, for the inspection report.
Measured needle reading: 235 °
